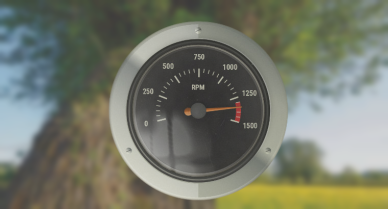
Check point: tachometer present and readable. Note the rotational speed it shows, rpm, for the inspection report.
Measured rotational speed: 1350 rpm
